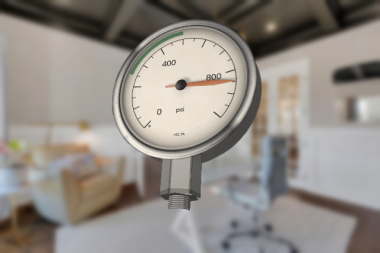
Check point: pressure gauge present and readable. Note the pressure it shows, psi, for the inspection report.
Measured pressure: 850 psi
